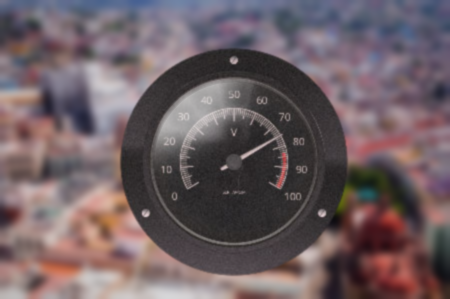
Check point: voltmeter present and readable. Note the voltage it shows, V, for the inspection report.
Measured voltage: 75 V
